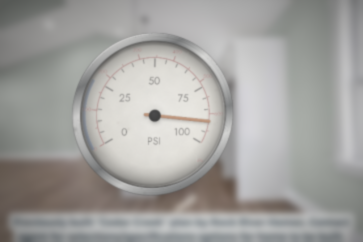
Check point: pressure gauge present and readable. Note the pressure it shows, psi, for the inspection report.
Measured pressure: 90 psi
